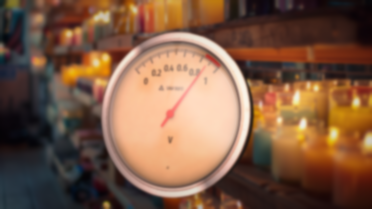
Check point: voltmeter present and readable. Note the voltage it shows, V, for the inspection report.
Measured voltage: 0.9 V
